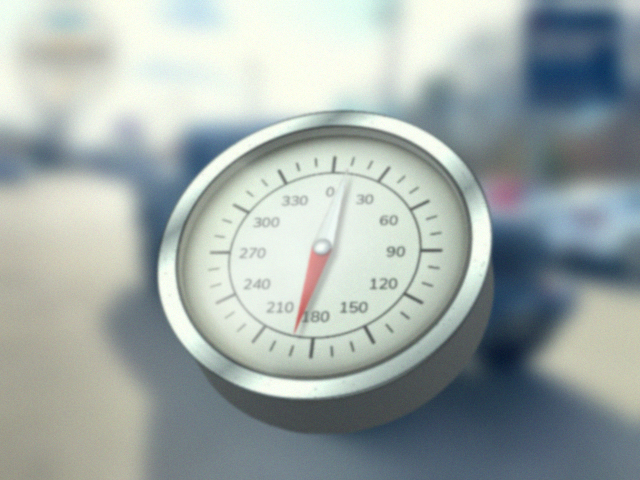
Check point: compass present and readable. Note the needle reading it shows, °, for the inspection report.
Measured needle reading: 190 °
